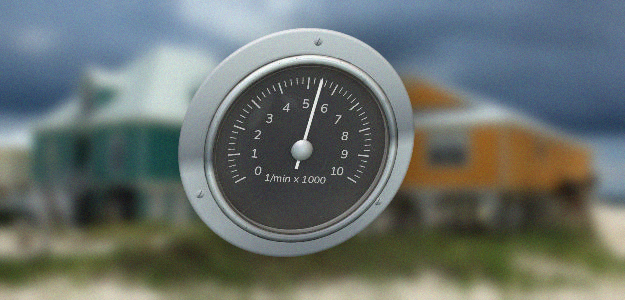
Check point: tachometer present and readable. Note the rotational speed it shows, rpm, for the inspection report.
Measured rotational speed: 5400 rpm
